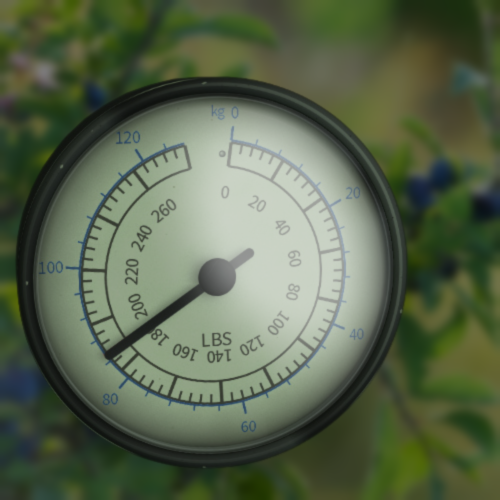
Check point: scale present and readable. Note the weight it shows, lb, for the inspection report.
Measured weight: 188 lb
